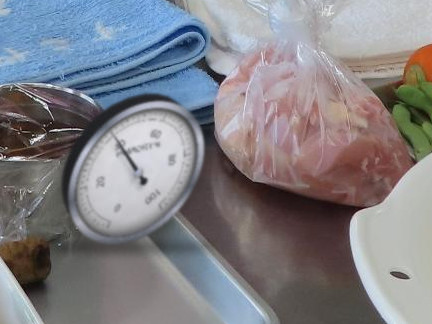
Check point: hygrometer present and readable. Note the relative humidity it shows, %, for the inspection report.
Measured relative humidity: 40 %
